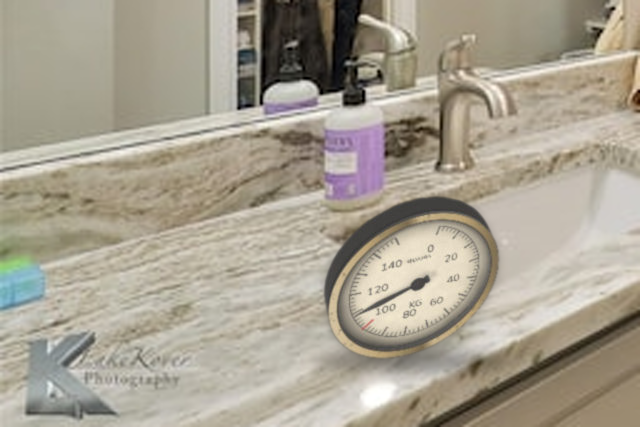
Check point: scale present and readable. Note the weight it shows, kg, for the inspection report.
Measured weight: 110 kg
